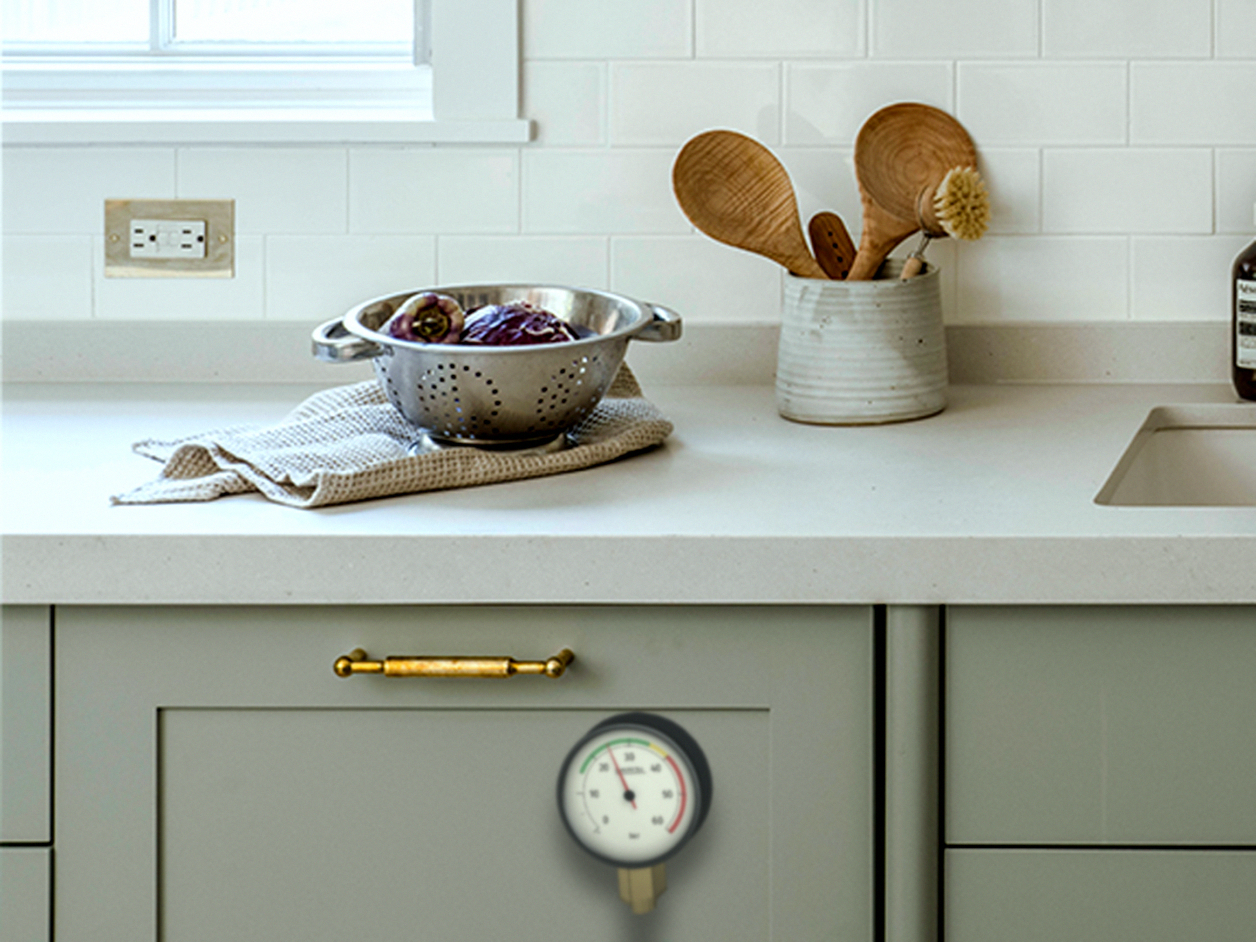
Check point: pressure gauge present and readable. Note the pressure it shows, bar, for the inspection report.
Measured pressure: 25 bar
